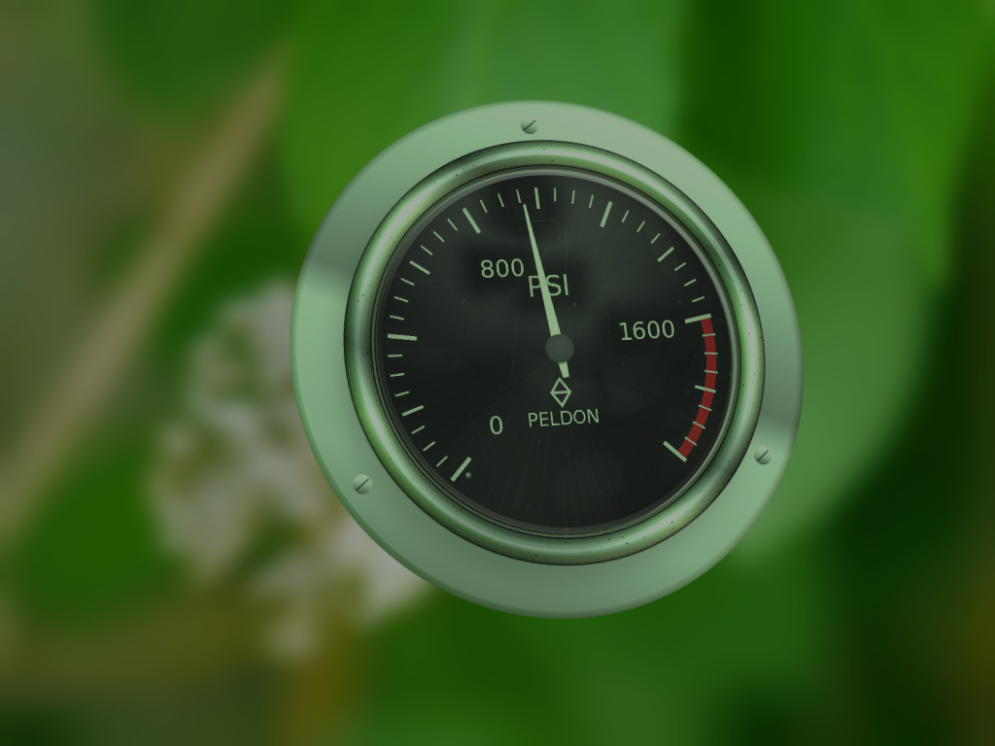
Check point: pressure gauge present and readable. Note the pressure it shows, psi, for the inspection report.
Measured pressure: 950 psi
